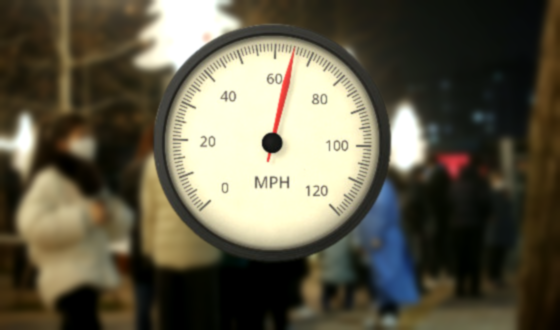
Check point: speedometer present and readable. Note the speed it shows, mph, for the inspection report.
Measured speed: 65 mph
